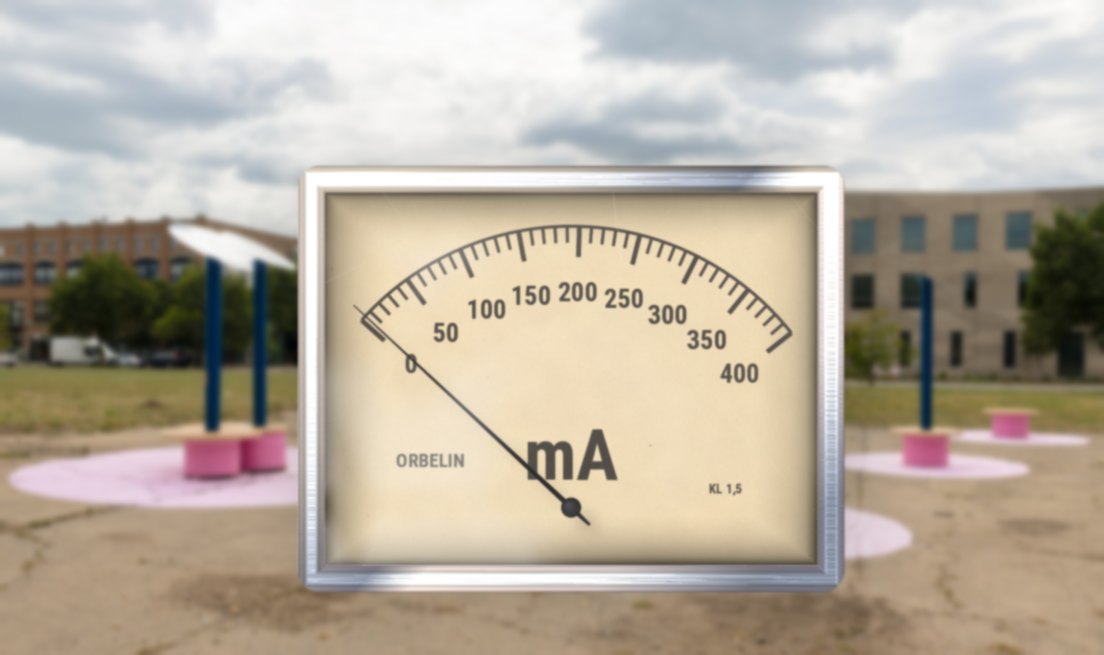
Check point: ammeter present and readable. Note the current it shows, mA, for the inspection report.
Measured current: 5 mA
